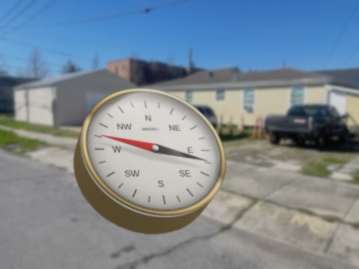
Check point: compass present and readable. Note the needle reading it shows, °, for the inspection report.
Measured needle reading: 285 °
